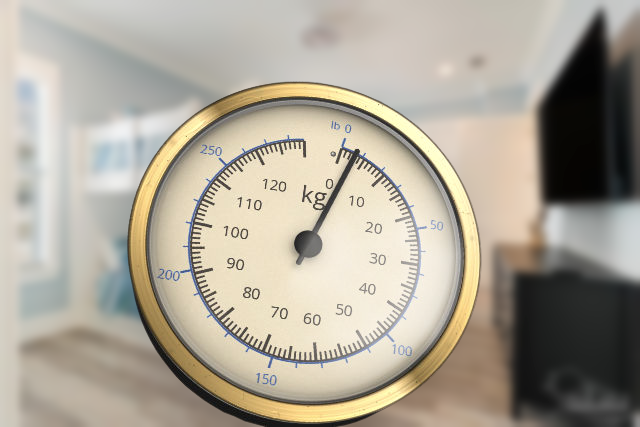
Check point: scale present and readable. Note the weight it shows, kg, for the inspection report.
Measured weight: 3 kg
